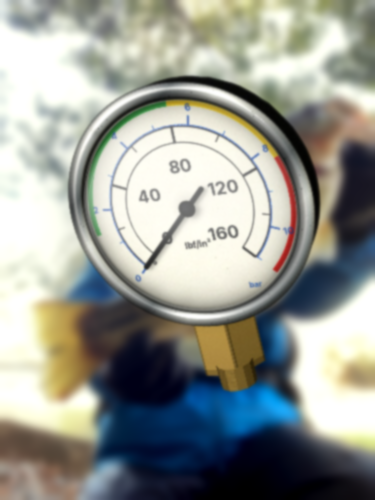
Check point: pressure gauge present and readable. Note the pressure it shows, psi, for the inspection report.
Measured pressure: 0 psi
